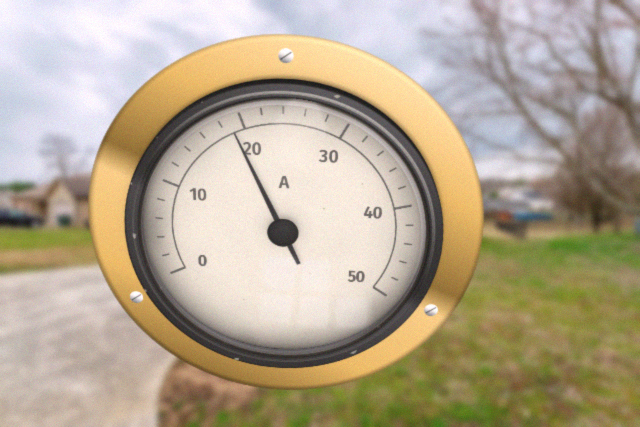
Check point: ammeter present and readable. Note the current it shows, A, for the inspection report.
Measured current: 19 A
